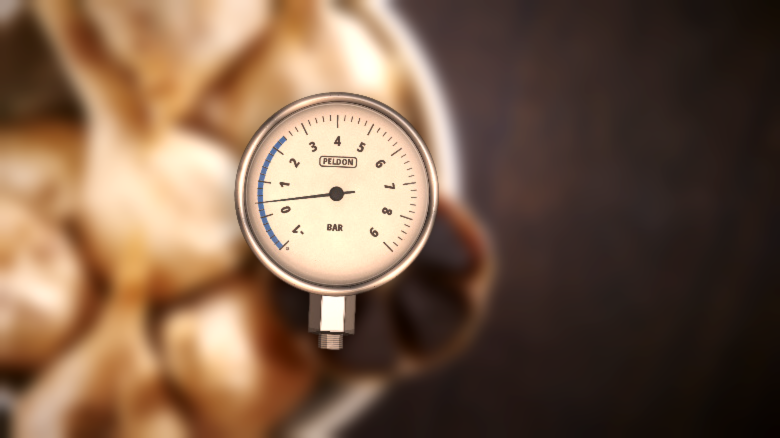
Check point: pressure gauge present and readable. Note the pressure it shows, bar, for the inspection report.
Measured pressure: 0.4 bar
